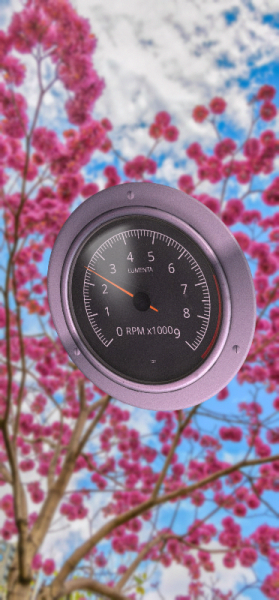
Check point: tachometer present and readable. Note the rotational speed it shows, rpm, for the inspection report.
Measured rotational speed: 2500 rpm
